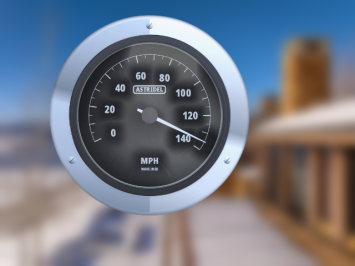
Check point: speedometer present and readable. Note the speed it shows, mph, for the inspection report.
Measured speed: 135 mph
